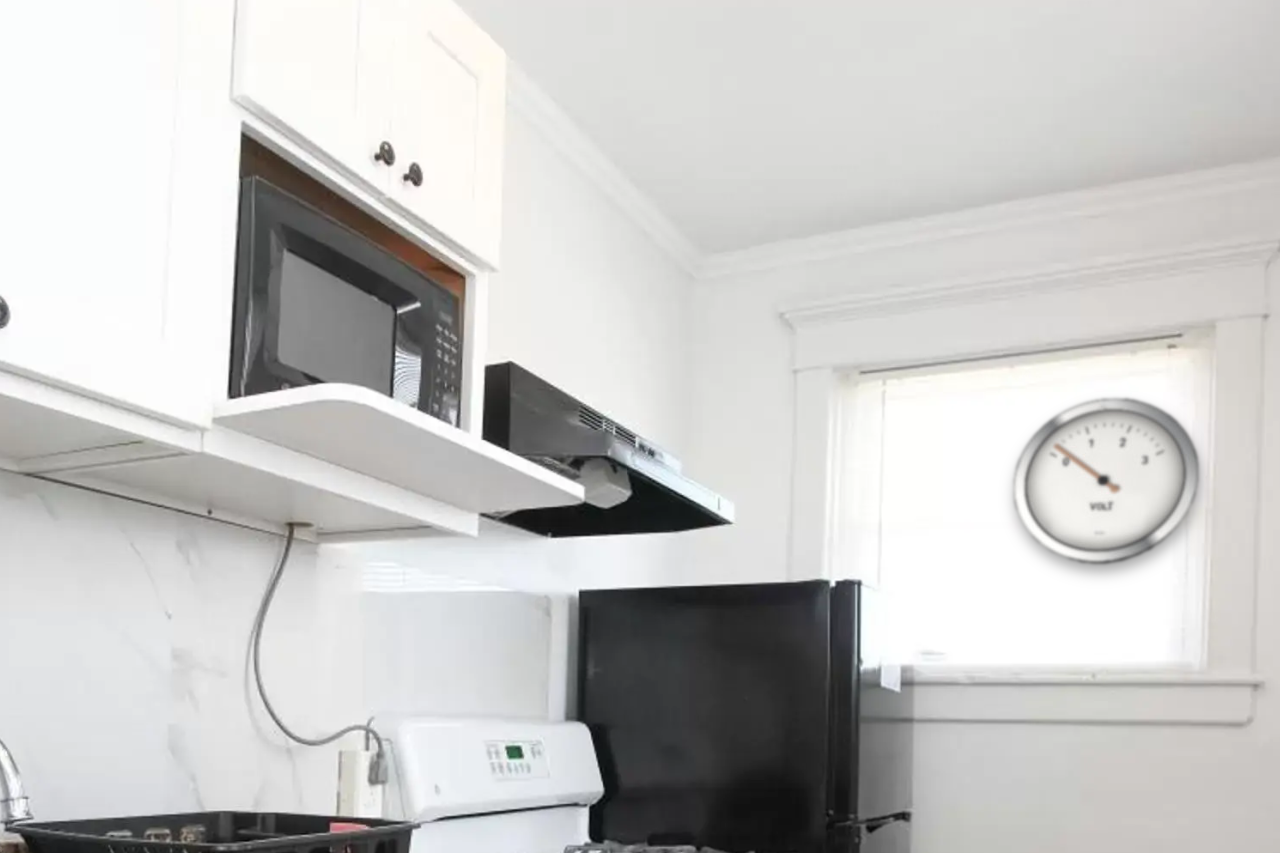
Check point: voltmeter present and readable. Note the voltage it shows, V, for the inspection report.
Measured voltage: 0.2 V
